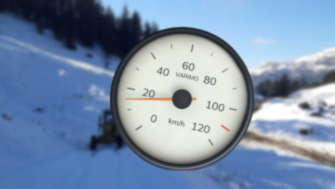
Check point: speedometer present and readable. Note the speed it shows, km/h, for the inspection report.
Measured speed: 15 km/h
